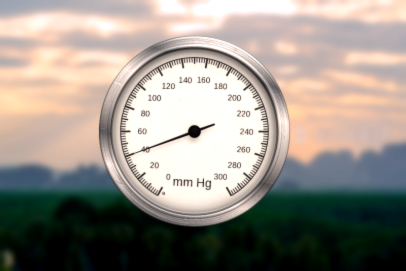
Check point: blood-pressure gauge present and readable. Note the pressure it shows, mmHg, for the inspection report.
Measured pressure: 40 mmHg
